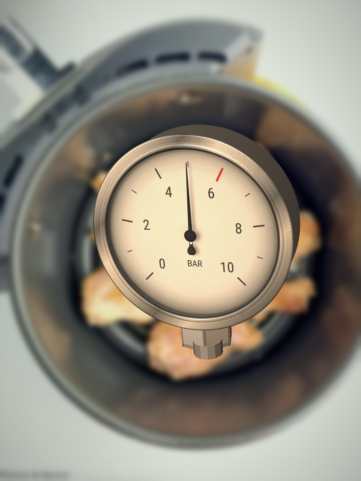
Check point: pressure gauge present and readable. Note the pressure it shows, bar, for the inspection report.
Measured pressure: 5 bar
